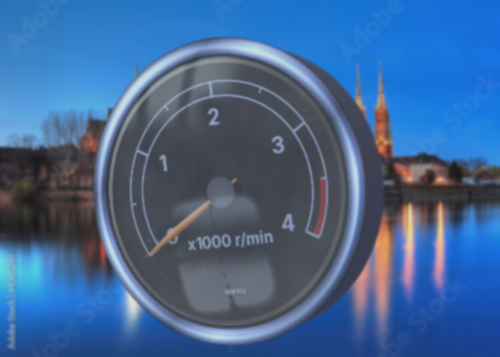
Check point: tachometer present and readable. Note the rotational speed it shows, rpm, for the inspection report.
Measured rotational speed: 0 rpm
